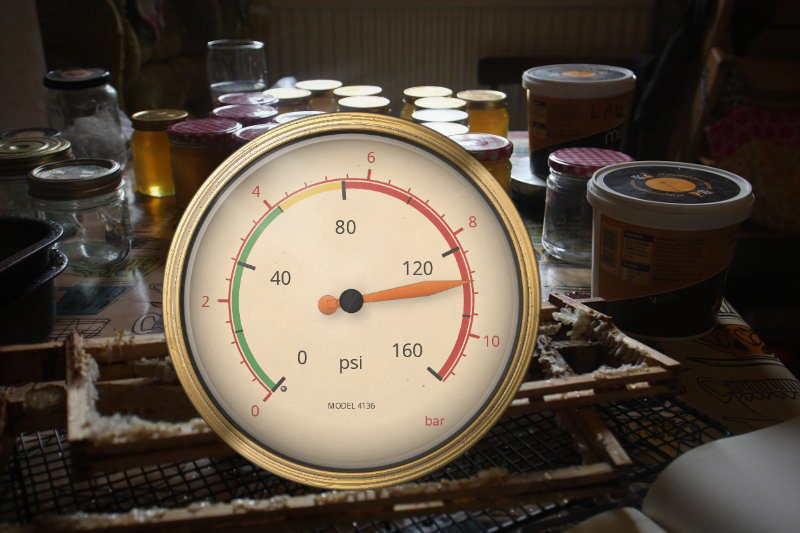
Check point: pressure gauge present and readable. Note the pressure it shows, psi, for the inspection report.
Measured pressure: 130 psi
